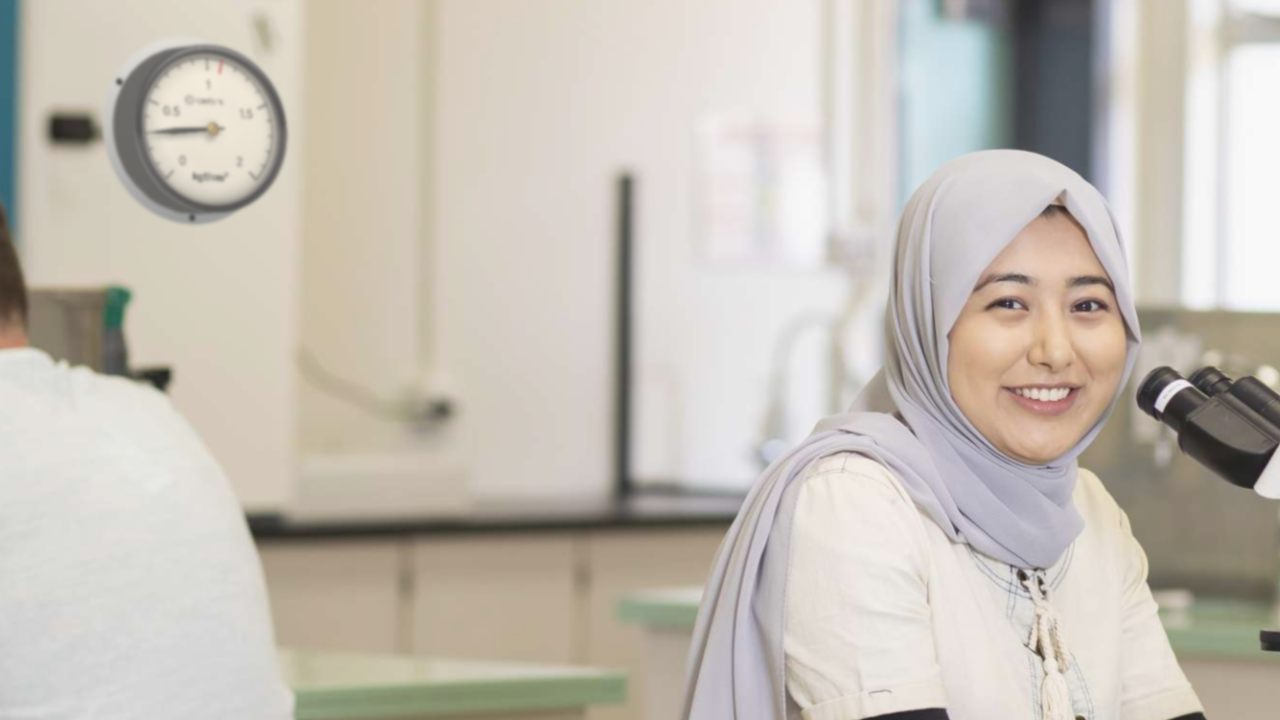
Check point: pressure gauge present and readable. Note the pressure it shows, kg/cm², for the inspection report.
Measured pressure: 0.3 kg/cm²
